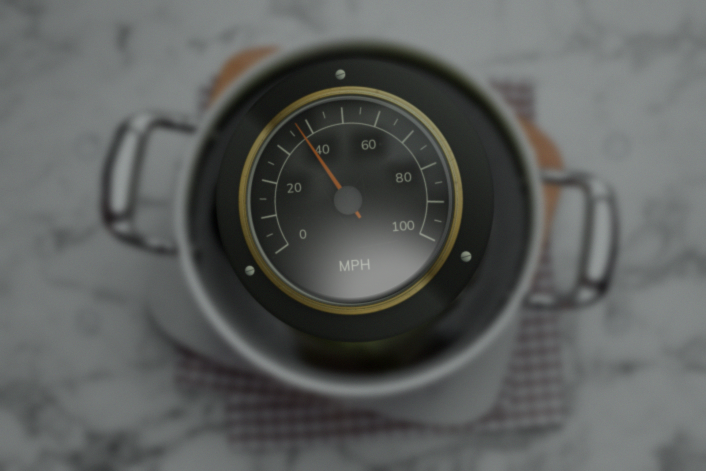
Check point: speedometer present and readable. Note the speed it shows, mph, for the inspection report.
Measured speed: 37.5 mph
